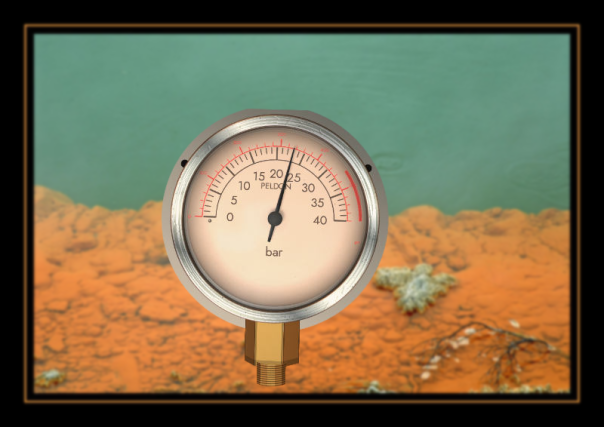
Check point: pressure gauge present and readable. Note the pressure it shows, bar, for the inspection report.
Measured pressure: 23 bar
